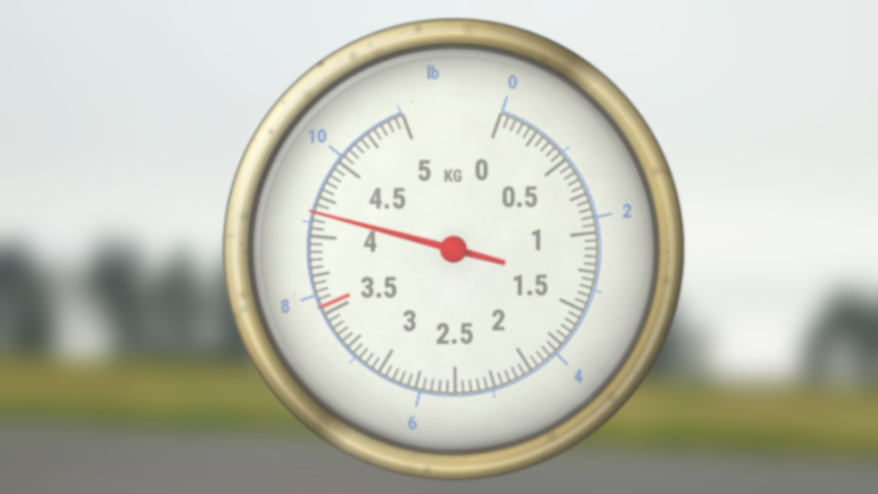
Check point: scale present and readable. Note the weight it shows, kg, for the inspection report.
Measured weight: 4.15 kg
